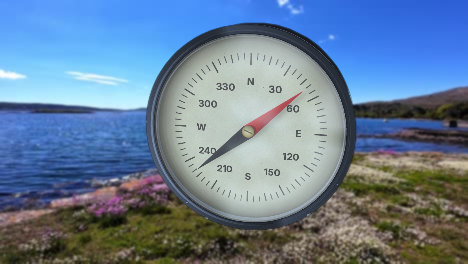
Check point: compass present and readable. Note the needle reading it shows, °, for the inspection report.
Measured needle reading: 50 °
